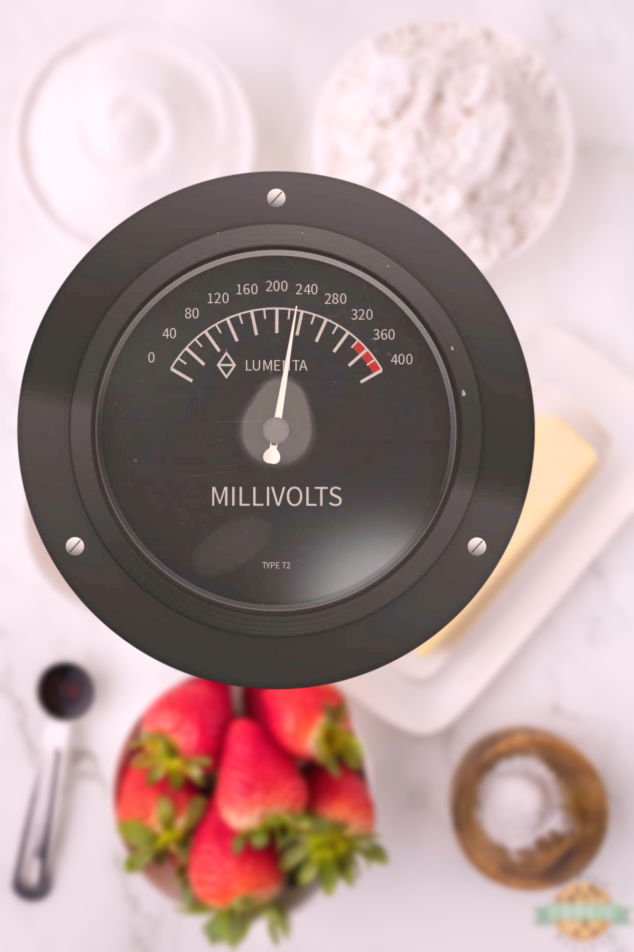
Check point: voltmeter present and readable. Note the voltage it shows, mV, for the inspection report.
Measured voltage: 230 mV
